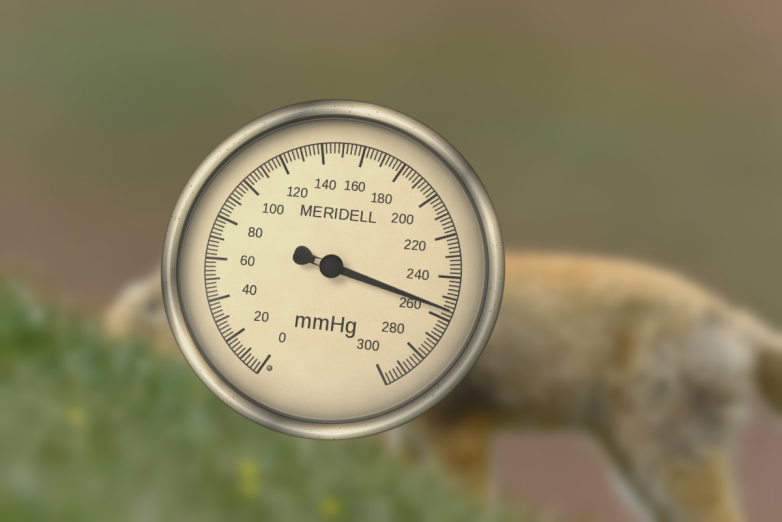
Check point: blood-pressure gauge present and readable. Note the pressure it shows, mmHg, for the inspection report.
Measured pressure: 256 mmHg
